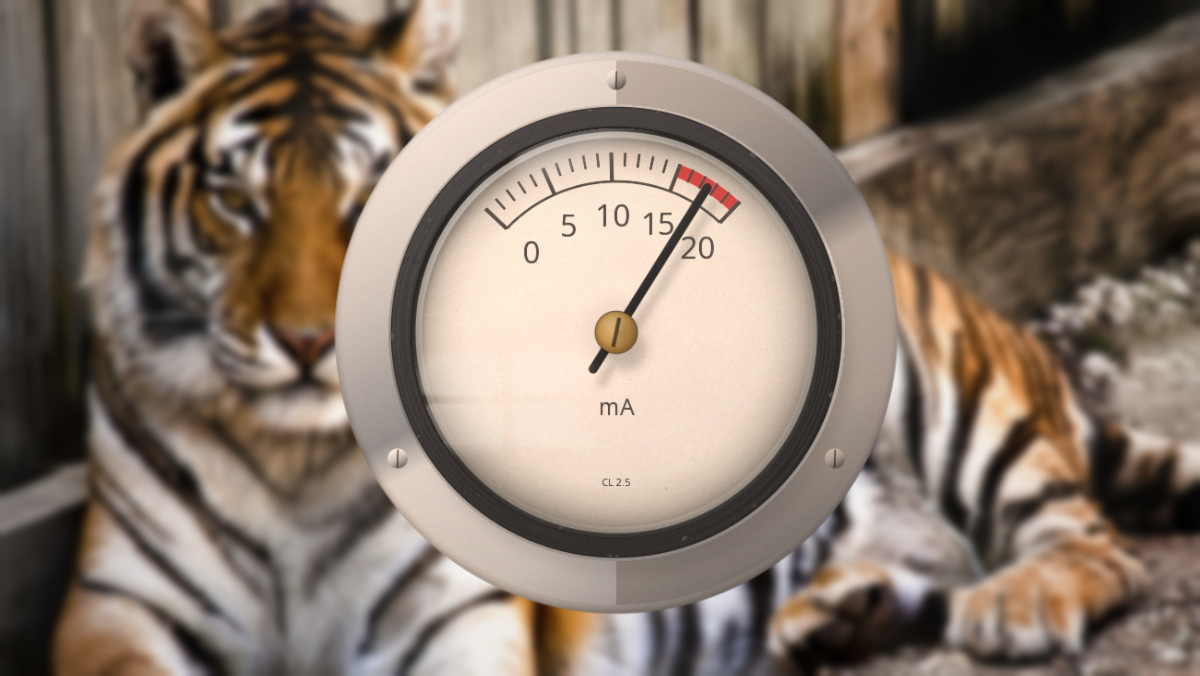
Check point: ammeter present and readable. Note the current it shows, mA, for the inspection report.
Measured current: 17.5 mA
